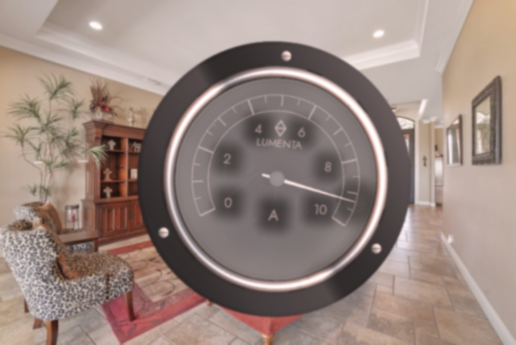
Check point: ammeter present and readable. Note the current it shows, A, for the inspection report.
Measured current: 9.25 A
